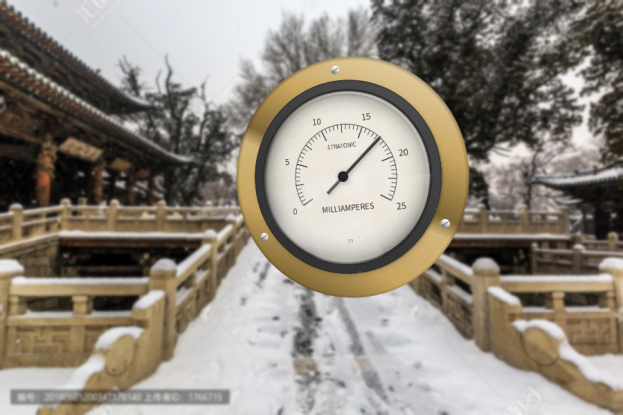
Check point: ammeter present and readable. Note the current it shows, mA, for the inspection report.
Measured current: 17.5 mA
